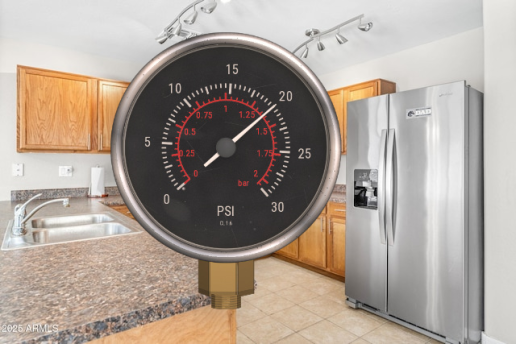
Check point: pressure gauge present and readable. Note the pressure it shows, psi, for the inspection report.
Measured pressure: 20 psi
